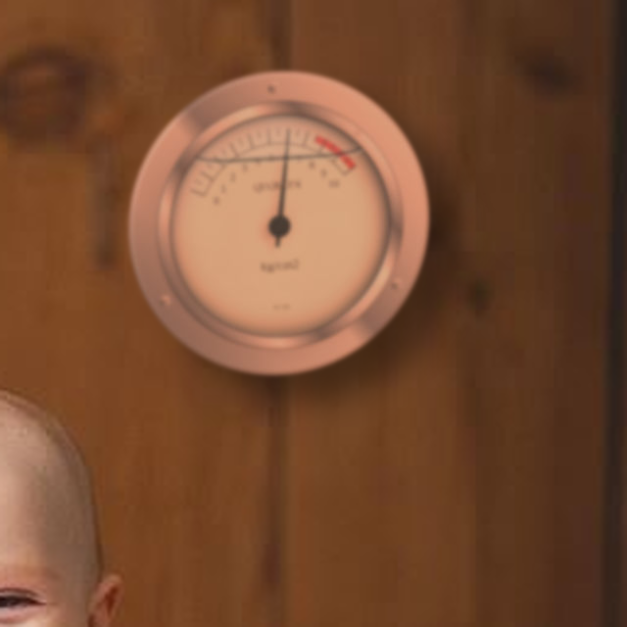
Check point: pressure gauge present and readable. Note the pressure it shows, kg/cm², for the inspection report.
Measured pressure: 6 kg/cm²
